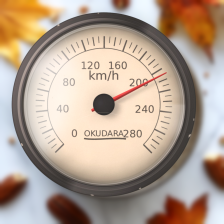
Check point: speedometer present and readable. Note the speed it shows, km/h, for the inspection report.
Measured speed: 205 km/h
